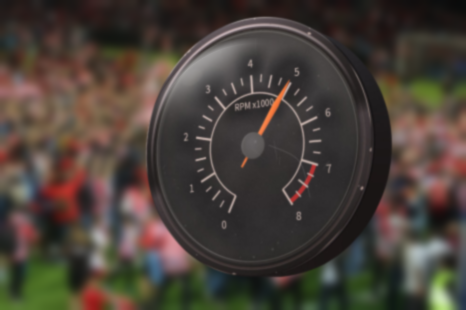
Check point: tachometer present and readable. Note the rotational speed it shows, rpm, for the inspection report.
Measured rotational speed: 5000 rpm
